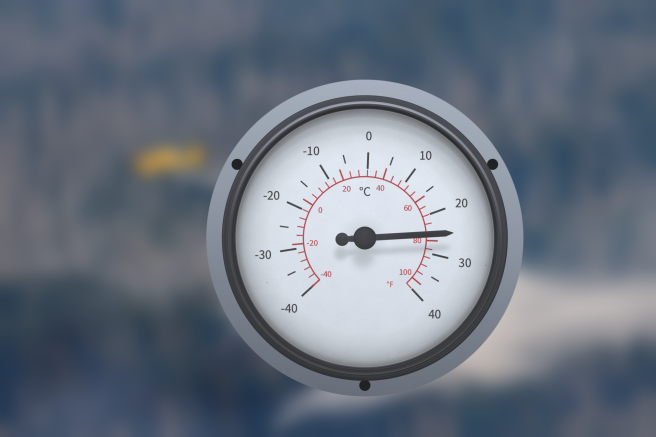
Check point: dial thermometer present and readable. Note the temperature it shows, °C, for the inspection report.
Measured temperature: 25 °C
